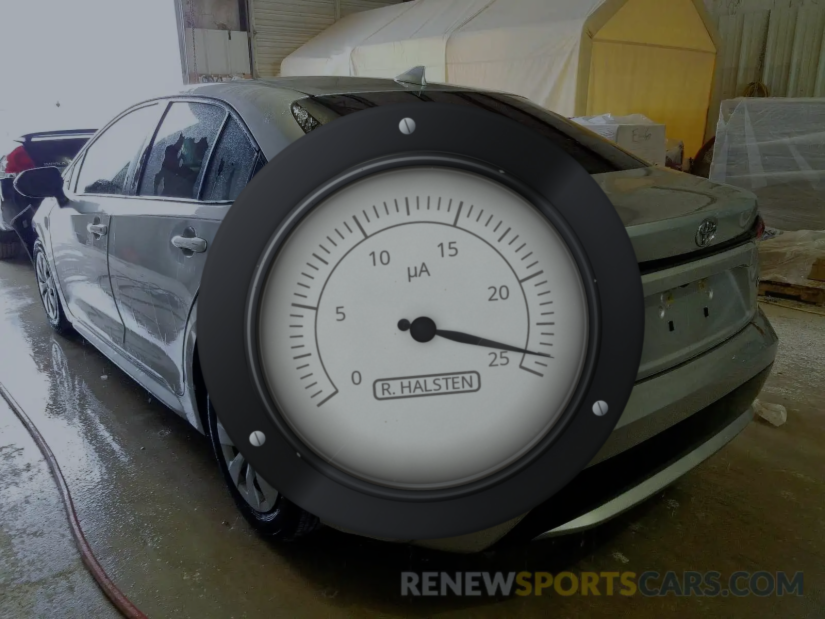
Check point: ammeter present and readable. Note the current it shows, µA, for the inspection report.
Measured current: 24 µA
